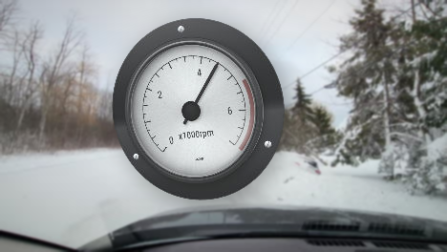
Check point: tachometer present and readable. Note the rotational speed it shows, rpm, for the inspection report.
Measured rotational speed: 4500 rpm
